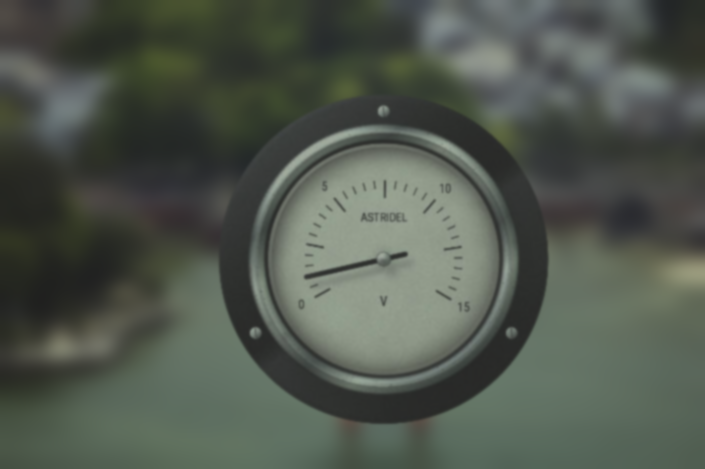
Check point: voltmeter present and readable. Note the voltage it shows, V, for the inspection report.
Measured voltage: 1 V
